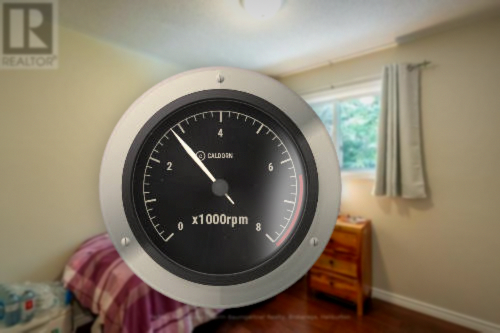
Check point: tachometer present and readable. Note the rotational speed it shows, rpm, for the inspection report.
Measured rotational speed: 2800 rpm
